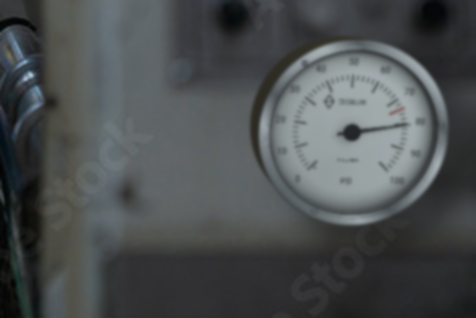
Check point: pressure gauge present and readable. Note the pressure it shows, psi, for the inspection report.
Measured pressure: 80 psi
